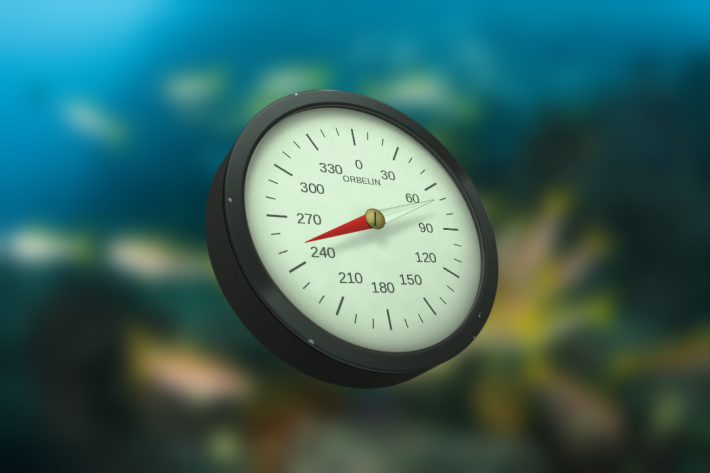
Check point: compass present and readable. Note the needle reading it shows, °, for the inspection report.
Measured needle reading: 250 °
